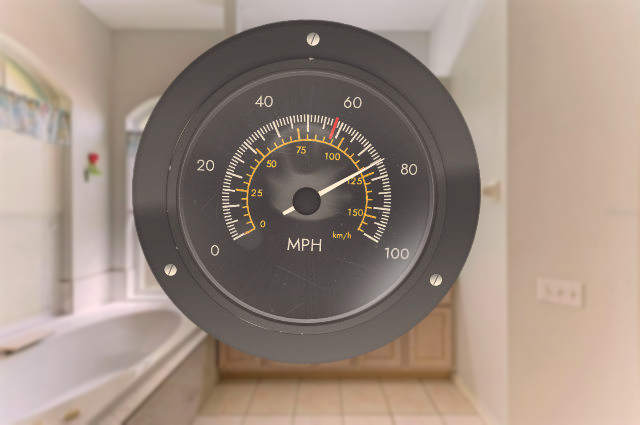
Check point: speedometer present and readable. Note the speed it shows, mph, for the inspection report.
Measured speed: 75 mph
